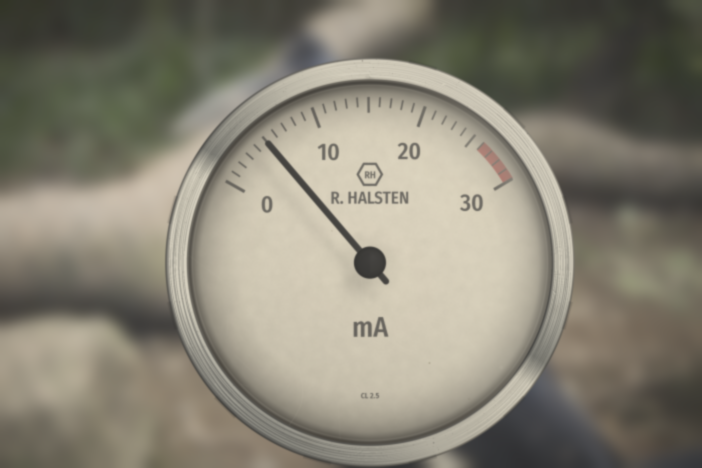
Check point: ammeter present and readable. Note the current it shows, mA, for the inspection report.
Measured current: 5 mA
